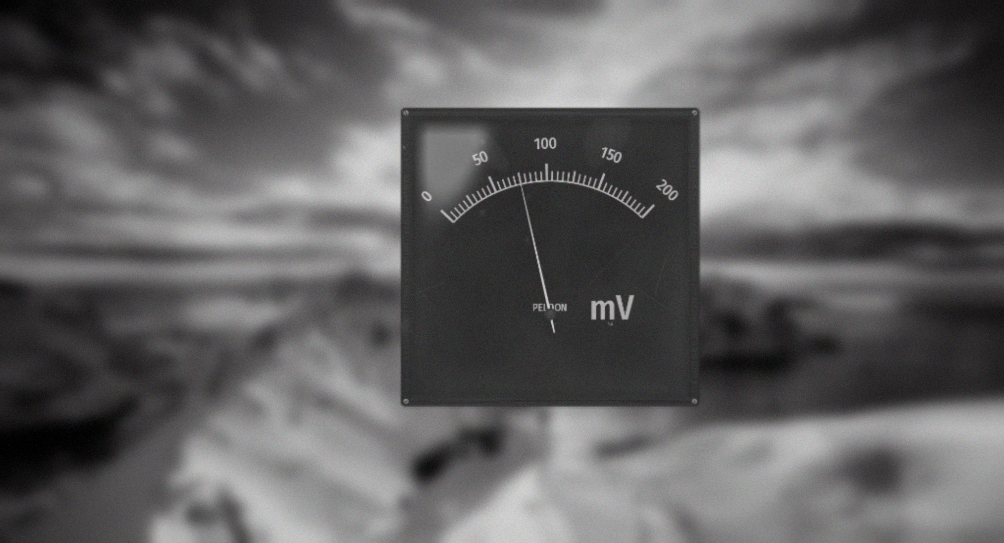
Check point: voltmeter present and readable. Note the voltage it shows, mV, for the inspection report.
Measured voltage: 75 mV
